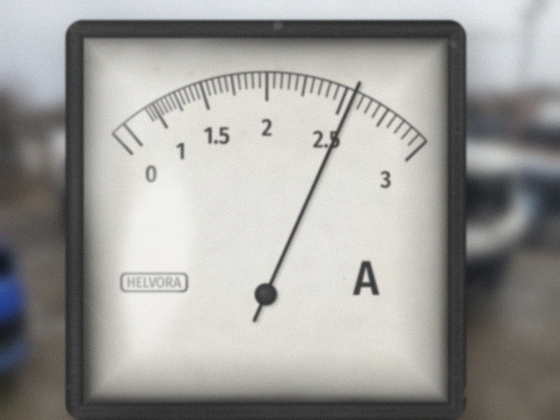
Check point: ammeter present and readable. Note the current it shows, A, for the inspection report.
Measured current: 2.55 A
